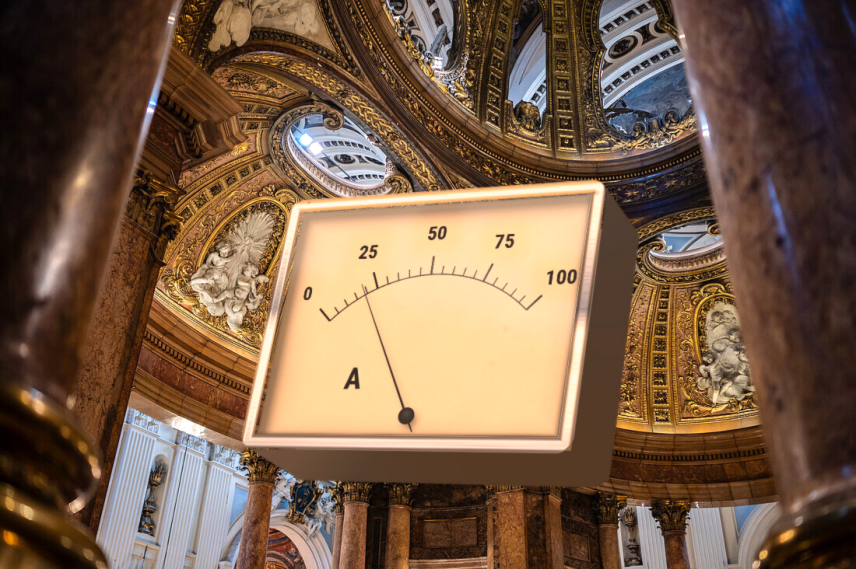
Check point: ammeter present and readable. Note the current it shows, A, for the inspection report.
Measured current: 20 A
